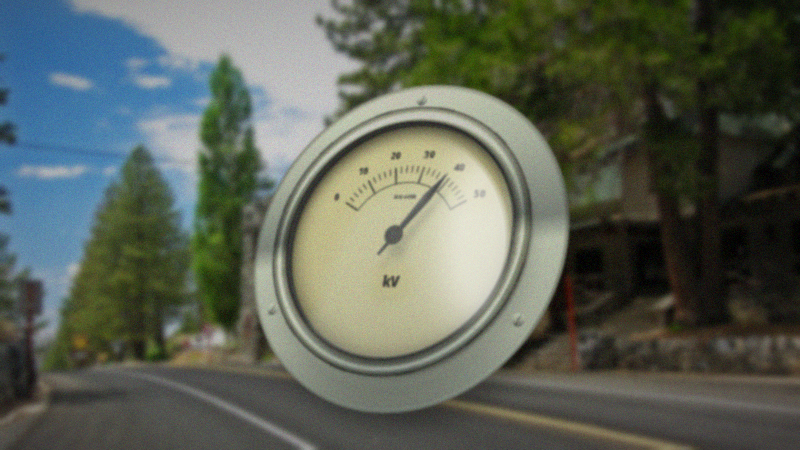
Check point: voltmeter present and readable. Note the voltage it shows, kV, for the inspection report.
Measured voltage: 40 kV
